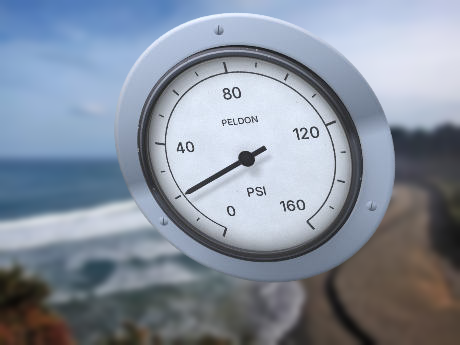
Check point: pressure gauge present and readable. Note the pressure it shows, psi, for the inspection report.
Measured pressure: 20 psi
